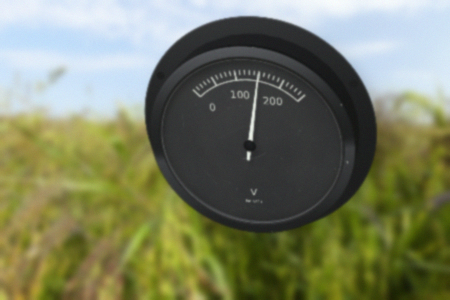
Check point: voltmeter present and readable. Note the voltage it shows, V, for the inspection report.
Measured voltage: 150 V
